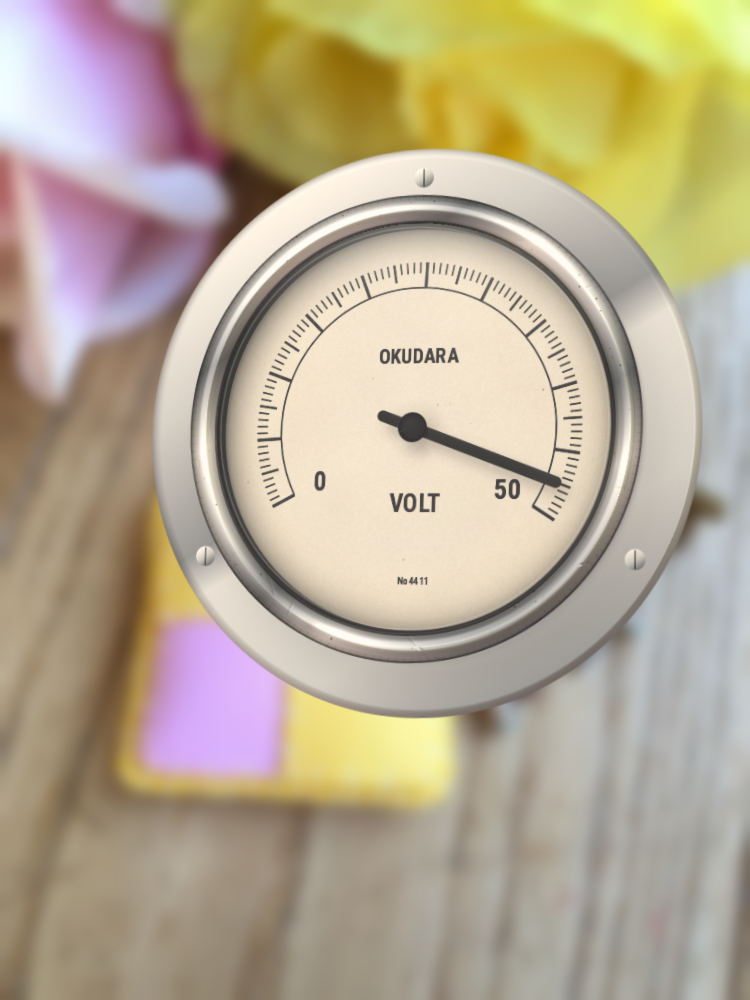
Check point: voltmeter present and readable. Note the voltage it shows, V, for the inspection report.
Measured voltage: 47.5 V
